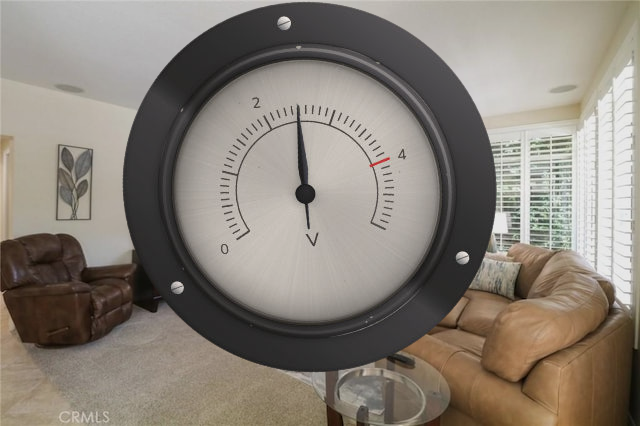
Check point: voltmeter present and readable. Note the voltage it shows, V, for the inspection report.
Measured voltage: 2.5 V
